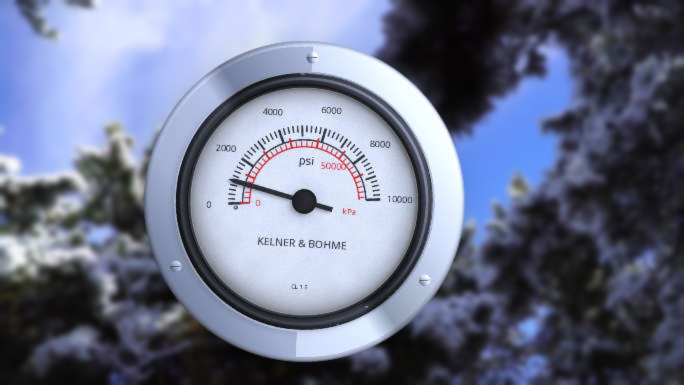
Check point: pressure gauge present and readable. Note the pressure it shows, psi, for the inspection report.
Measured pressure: 1000 psi
